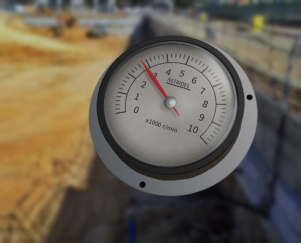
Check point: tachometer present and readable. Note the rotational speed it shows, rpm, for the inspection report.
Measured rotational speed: 2800 rpm
